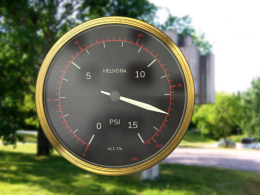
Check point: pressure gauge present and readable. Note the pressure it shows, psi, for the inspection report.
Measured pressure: 13 psi
